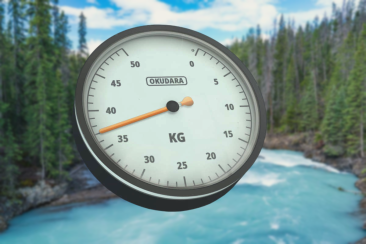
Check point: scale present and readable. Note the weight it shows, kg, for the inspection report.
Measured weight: 37 kg
